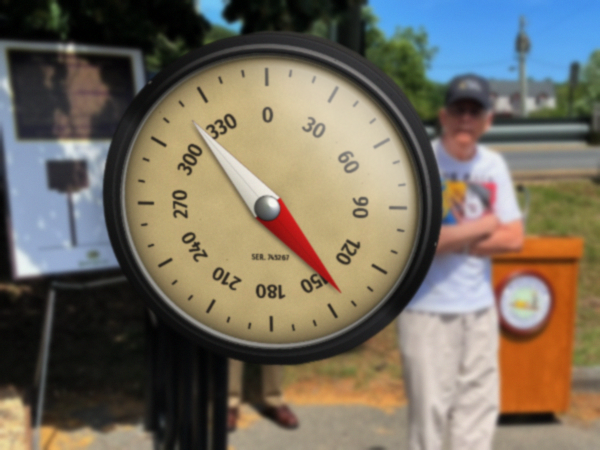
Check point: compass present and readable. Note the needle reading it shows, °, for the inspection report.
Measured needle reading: 140 °
